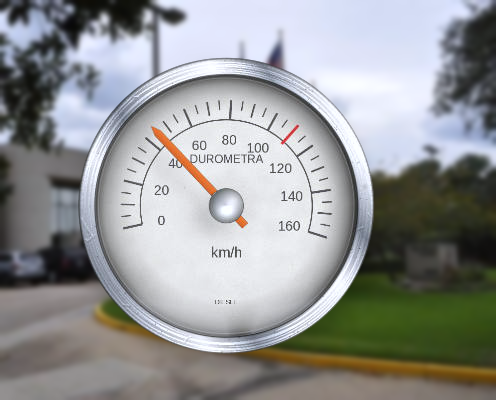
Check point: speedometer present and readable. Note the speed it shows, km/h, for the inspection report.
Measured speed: 45 km/h
